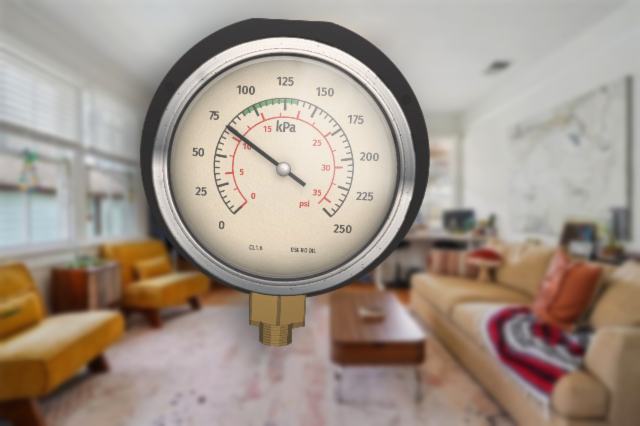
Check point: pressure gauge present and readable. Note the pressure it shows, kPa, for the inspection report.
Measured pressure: 75 kPa
